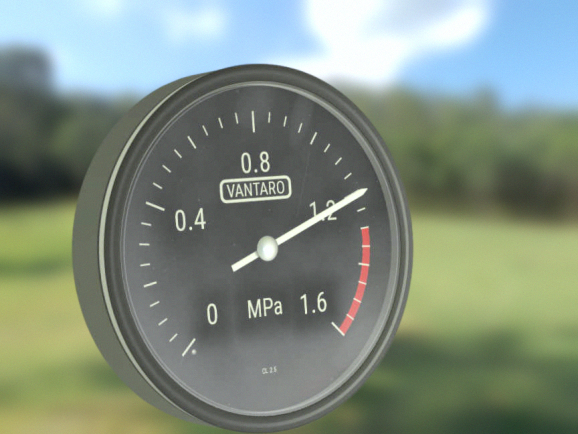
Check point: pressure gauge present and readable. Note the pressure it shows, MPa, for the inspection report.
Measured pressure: 1.2 MPa
